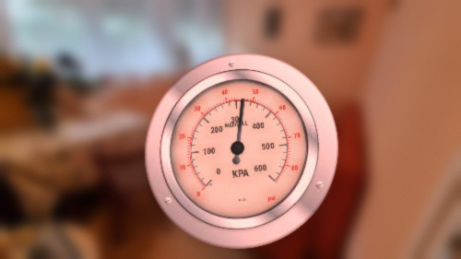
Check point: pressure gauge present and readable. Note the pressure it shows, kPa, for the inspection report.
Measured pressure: 320 kPa
